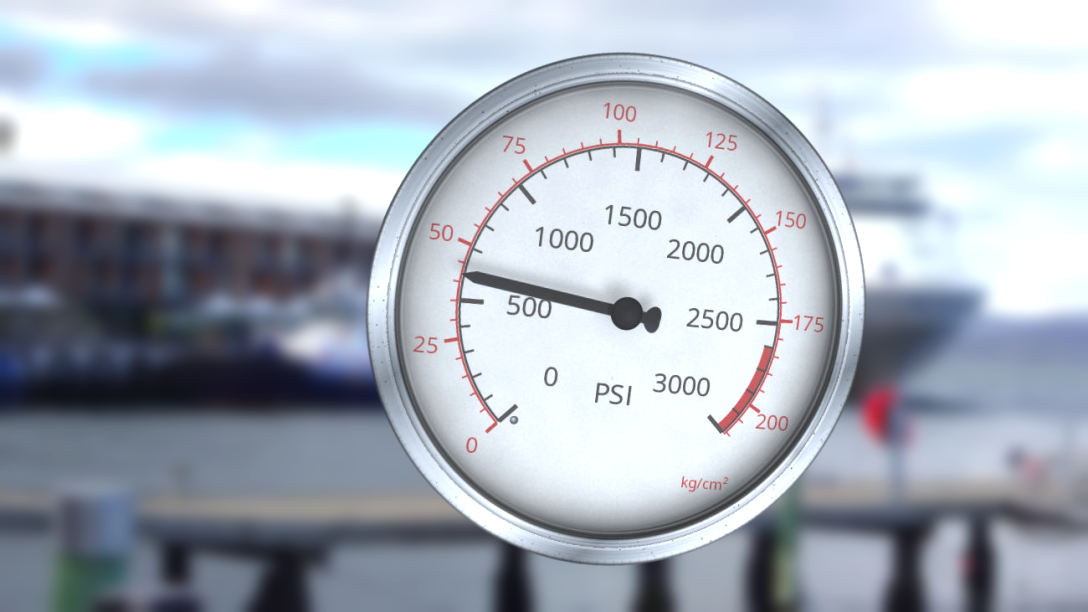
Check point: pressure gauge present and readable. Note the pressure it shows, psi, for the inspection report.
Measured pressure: 600 psi
